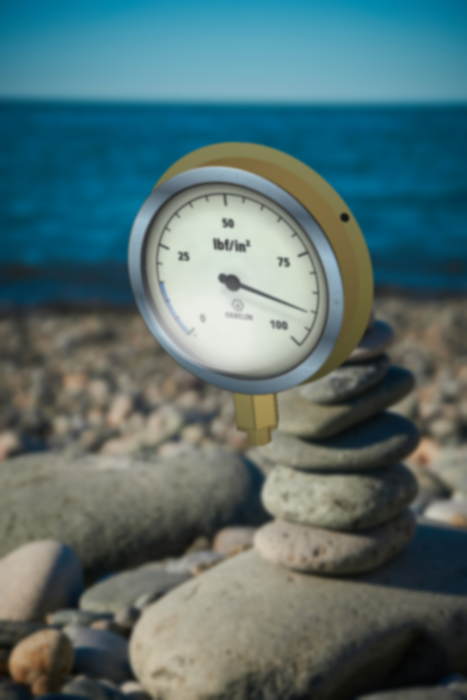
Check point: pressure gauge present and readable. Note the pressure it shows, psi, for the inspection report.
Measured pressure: 90 psi
